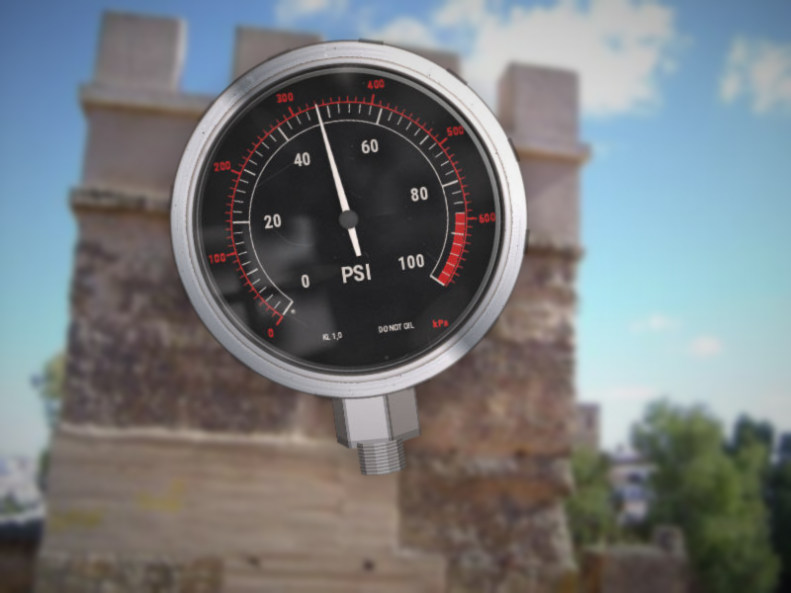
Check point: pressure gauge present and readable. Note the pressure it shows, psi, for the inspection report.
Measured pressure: 48 psi
